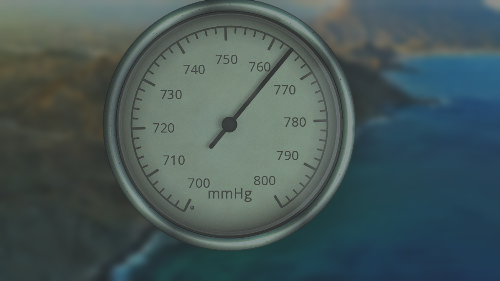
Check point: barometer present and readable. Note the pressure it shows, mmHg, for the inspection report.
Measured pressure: 764 mmHg
